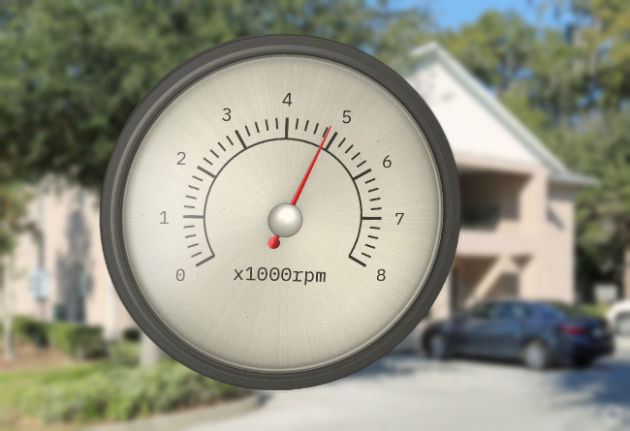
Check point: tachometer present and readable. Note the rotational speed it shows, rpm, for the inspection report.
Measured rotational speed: 4800 rpm
